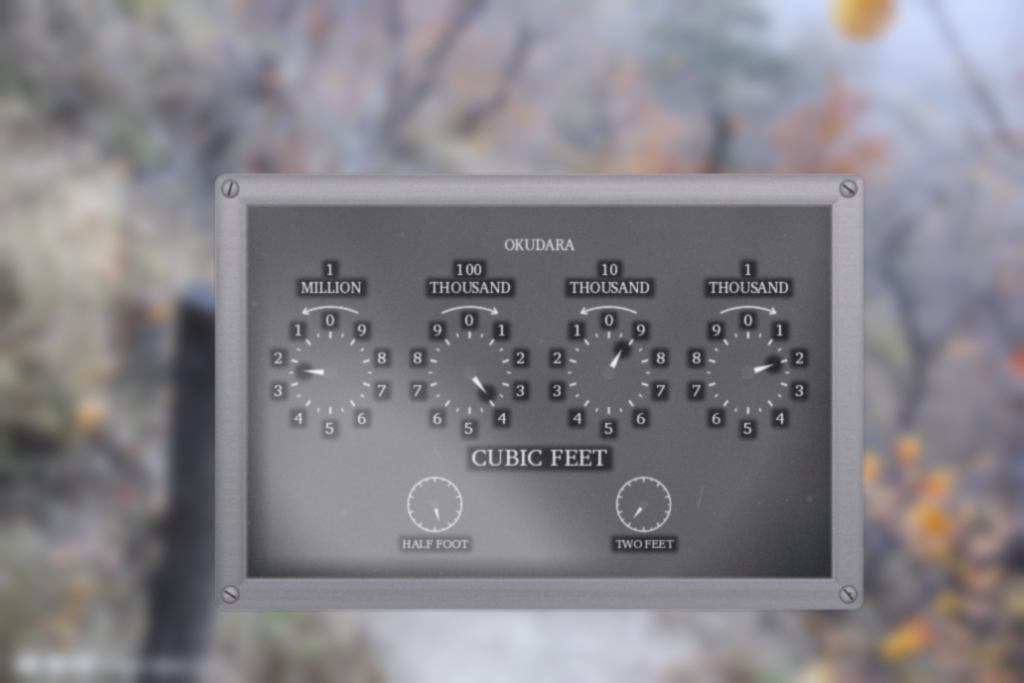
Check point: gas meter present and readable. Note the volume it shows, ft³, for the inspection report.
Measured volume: 239200 ft³
